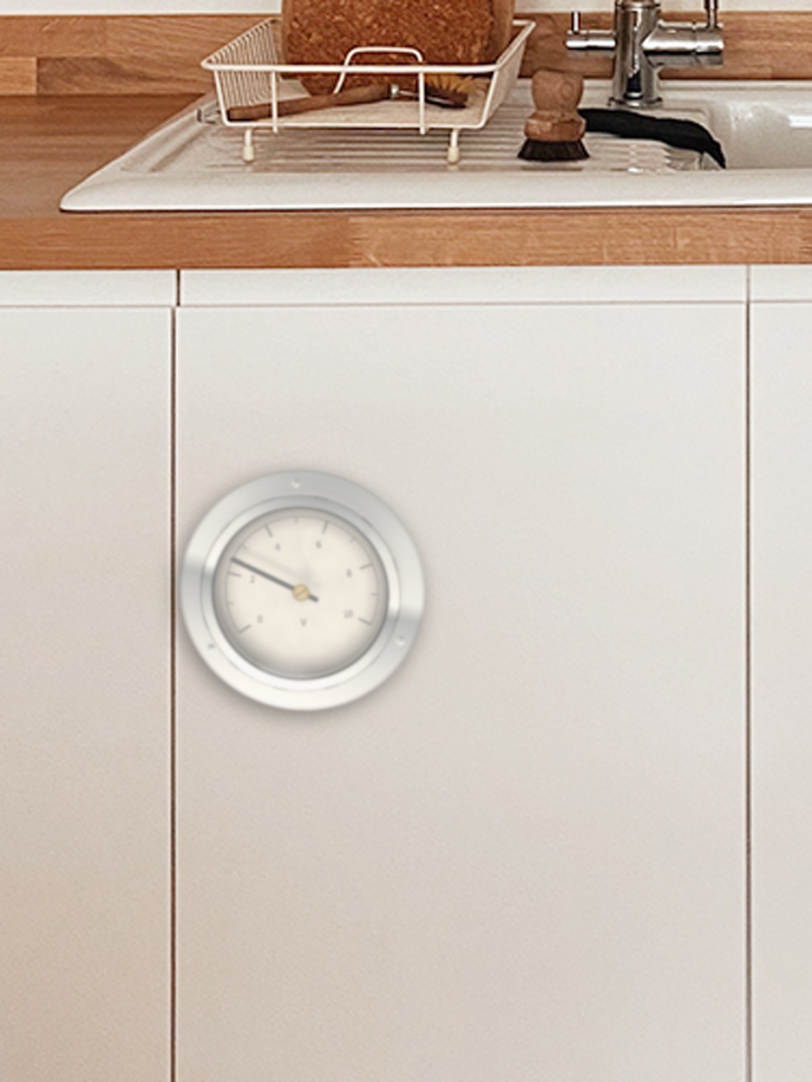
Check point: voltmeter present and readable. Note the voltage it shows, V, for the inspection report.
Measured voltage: 2.5 V
